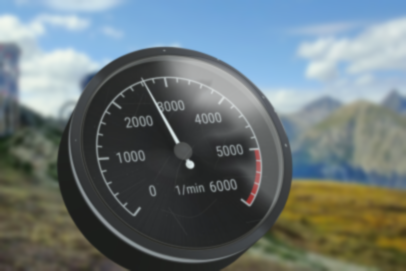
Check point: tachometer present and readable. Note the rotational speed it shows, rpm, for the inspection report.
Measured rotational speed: 2600 rpm
